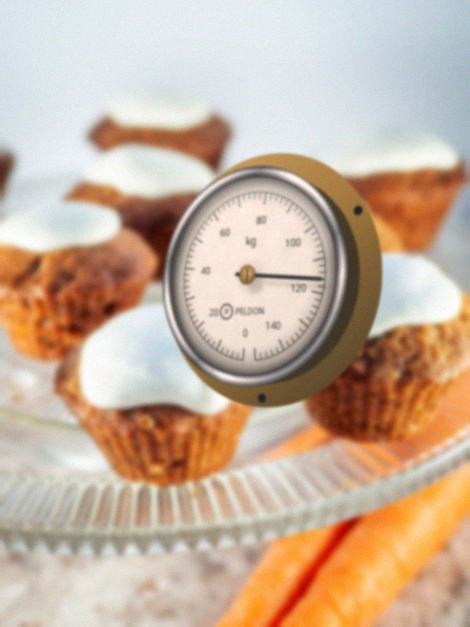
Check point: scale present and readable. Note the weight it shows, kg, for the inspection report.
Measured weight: 116 kg
